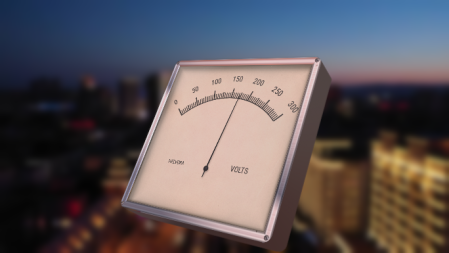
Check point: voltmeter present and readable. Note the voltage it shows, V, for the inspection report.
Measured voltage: 175 V
